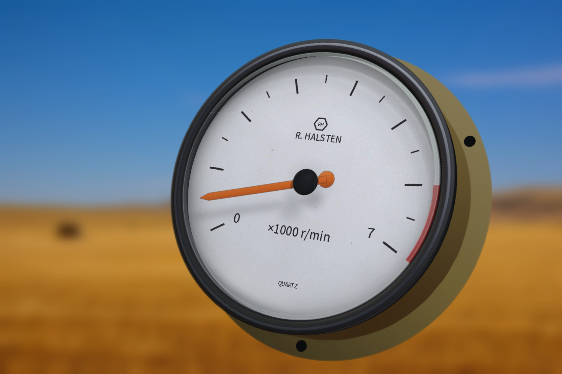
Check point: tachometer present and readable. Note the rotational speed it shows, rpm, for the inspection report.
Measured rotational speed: 500 rpm
